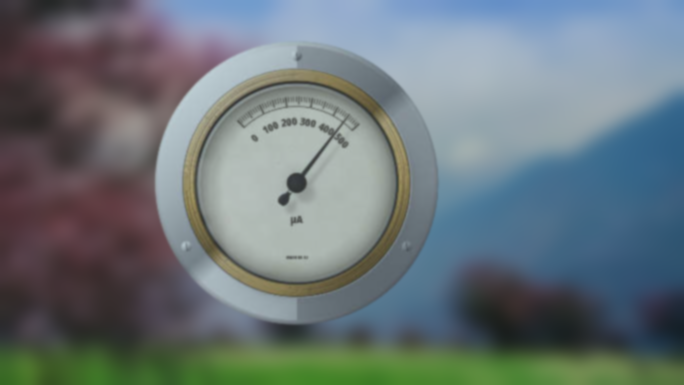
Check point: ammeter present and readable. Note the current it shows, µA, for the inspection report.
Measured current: 450 µA
